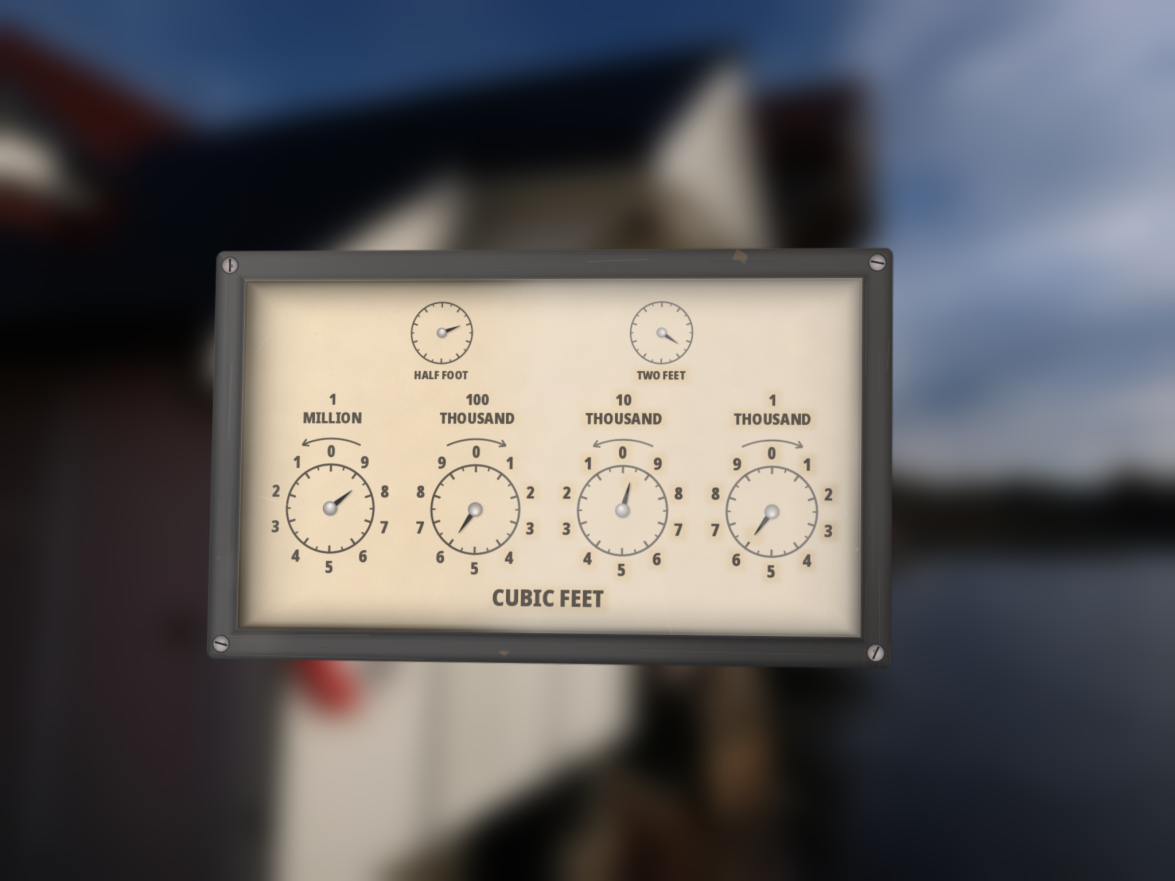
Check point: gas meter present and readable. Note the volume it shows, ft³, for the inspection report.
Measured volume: 859600 ft³
